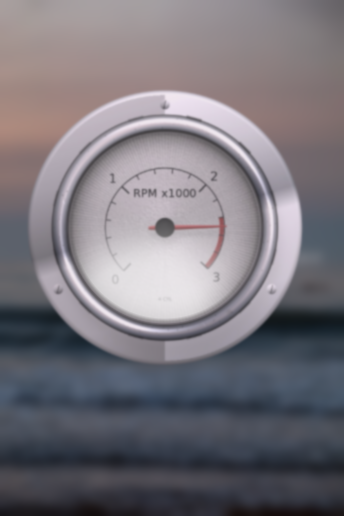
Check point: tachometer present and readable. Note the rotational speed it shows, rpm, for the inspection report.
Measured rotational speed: 2500 rpm
